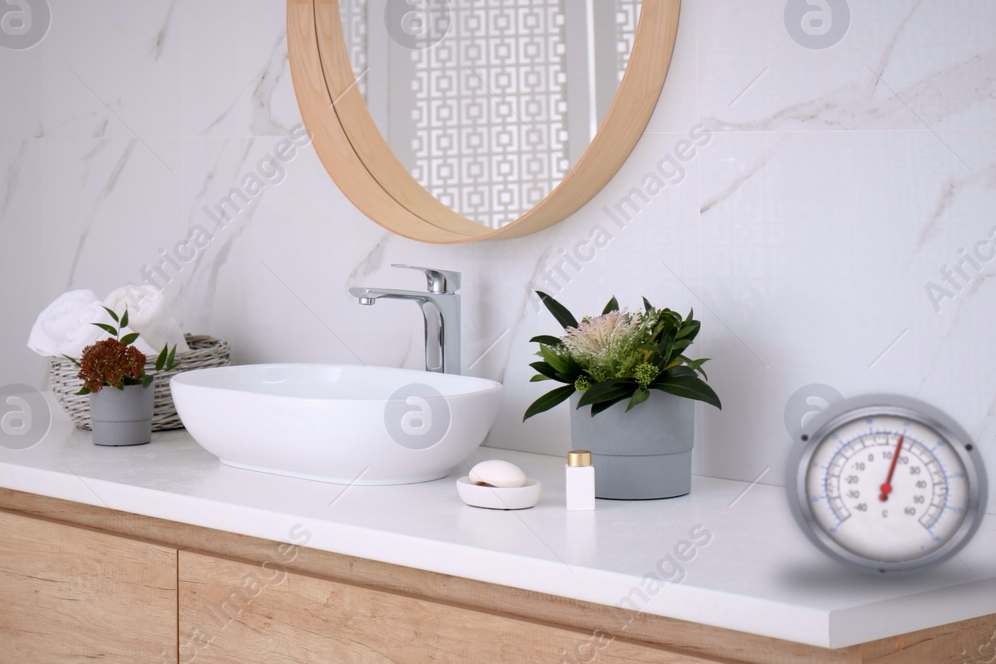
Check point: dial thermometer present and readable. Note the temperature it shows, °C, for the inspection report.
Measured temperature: 15 °C
